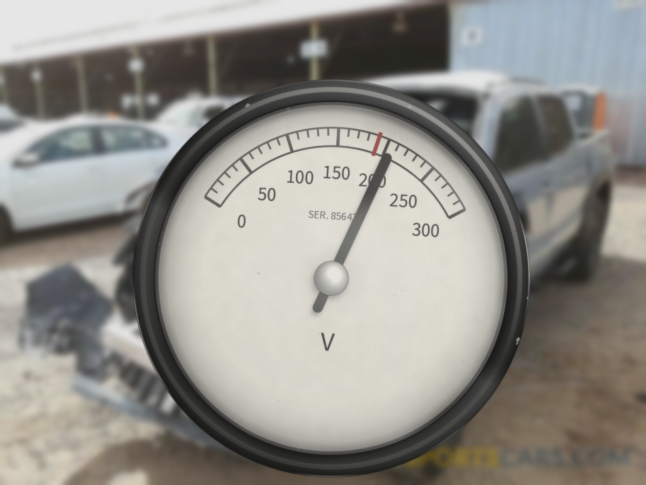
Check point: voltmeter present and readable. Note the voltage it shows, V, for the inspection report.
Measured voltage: 205 V
